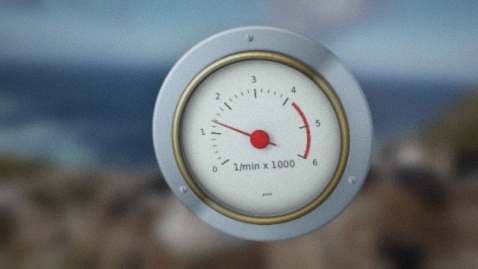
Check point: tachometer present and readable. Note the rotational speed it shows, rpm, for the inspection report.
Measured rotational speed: 1400 rpm
